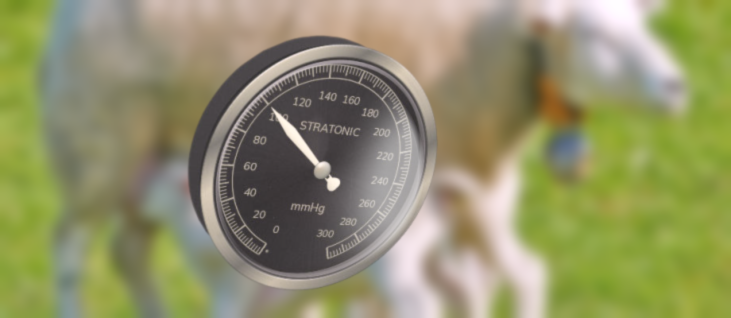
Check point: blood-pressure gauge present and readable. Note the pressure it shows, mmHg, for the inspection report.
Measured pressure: 100 mmHg
